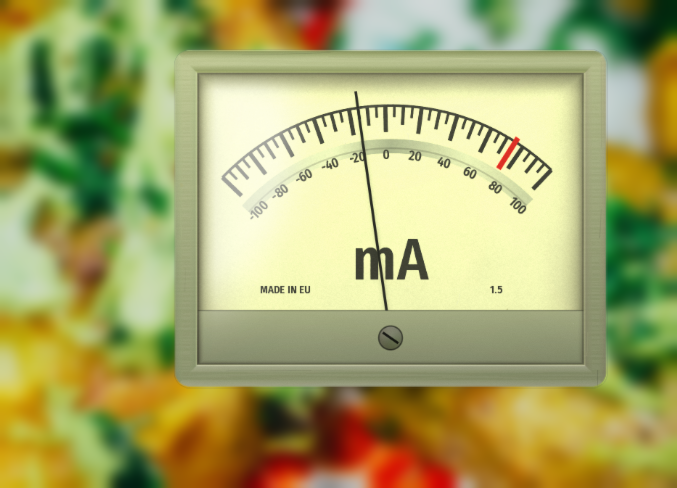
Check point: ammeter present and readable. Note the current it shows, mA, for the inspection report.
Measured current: -15 mA
